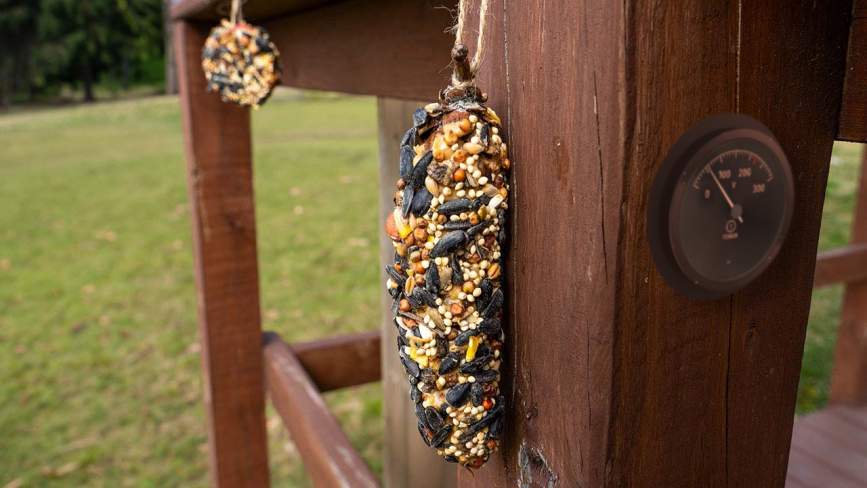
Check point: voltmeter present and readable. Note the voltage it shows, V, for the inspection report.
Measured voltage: 50 V
